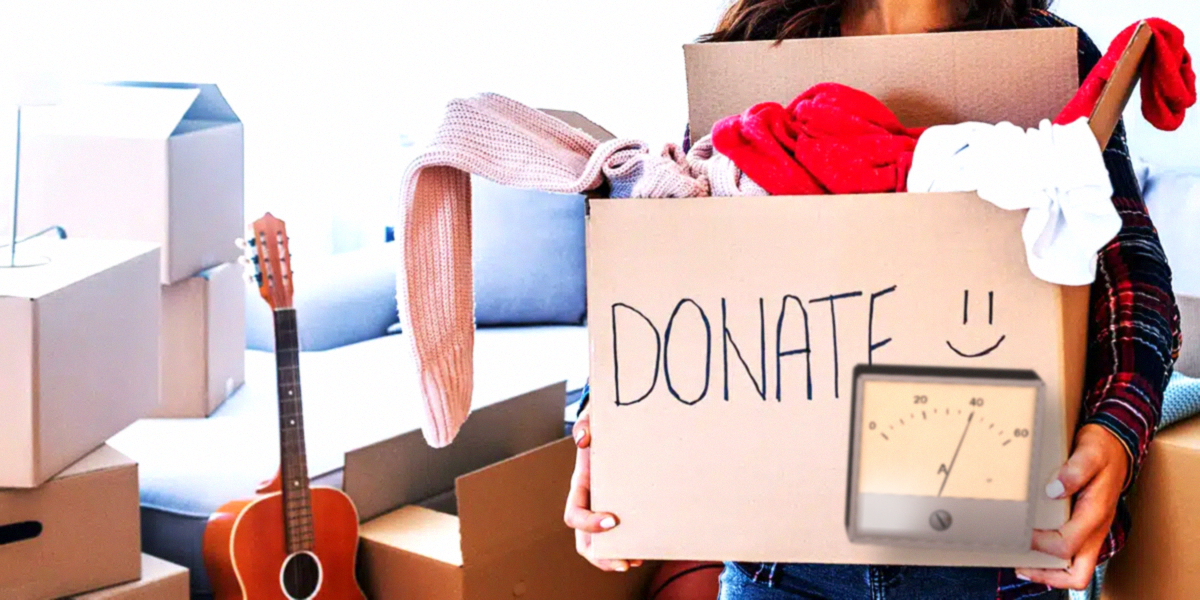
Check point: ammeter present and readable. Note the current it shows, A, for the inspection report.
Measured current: 40 A
